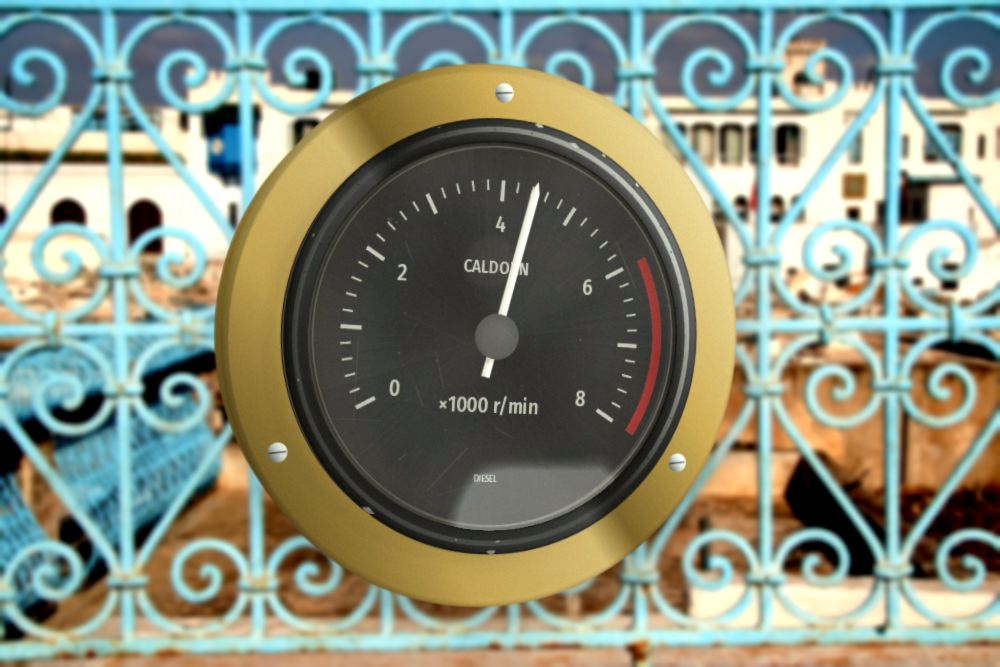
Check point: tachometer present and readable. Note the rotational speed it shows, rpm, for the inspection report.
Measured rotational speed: 4400 rpm
